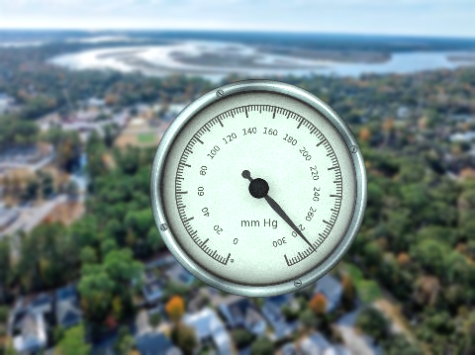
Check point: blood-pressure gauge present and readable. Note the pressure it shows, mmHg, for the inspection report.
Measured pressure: 280 mmHg
